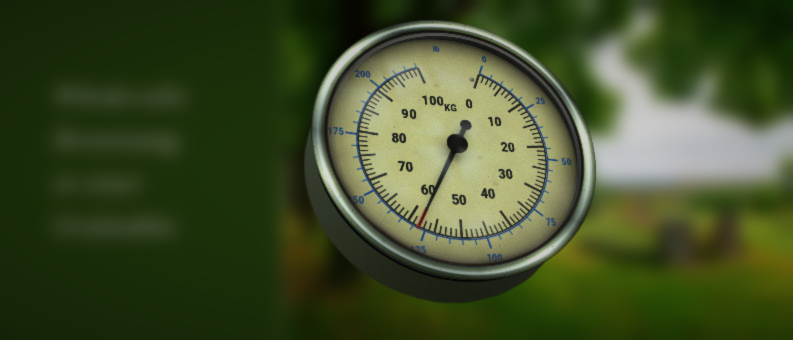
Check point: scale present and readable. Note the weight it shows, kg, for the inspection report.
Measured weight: 58 kg
